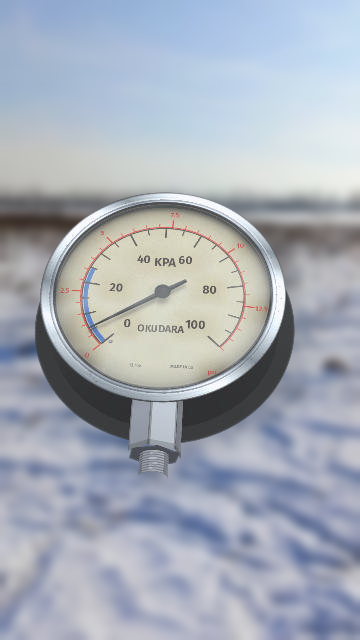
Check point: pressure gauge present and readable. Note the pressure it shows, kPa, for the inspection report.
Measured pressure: 5 kPa
